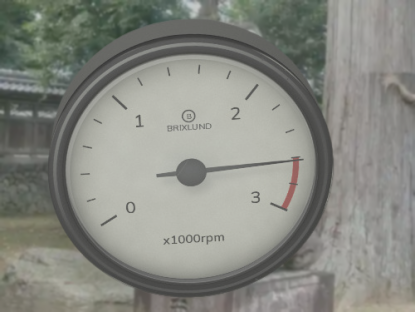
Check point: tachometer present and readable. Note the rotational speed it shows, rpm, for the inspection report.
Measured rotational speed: 2600 rpm
